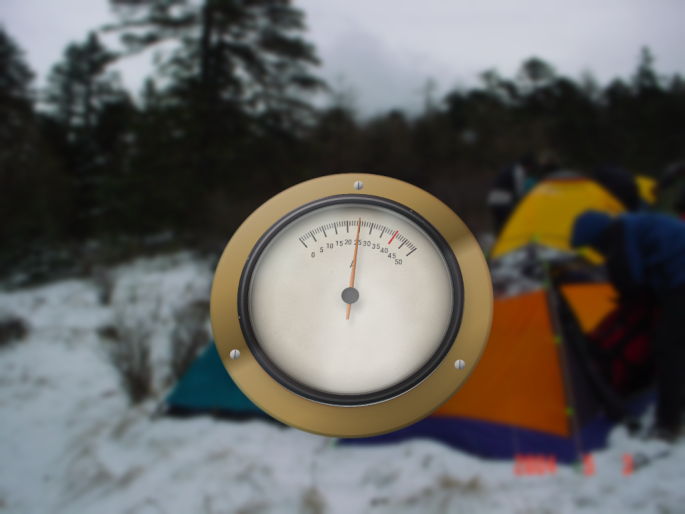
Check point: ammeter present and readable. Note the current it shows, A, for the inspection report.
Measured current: 25 A
